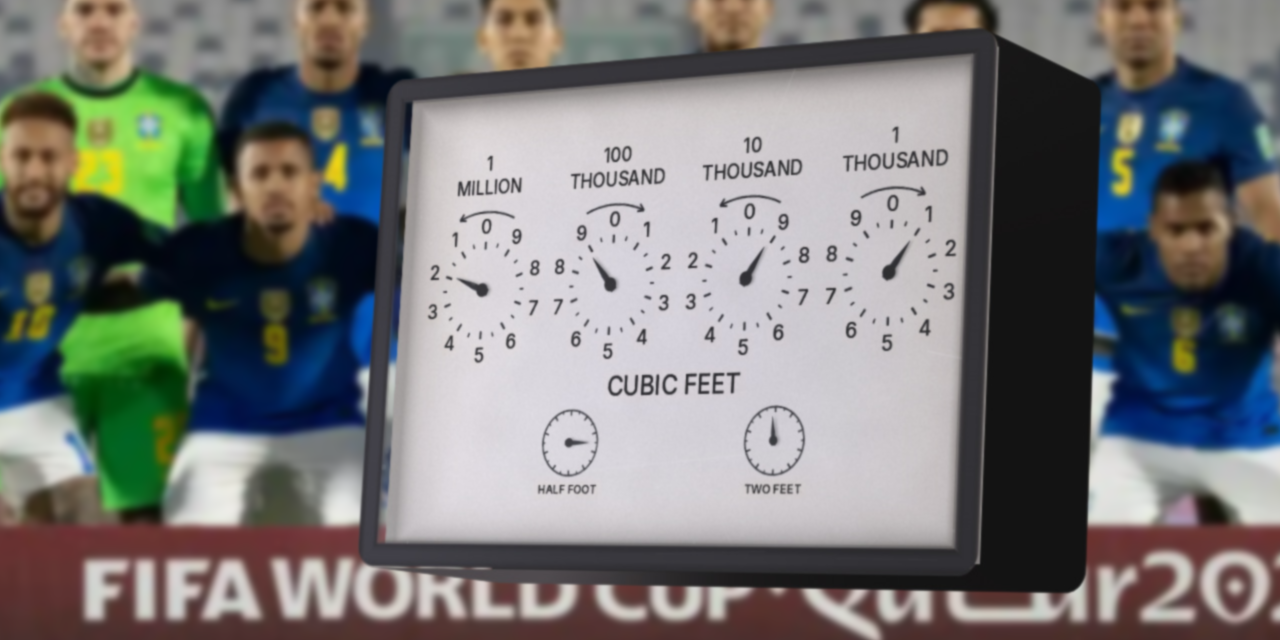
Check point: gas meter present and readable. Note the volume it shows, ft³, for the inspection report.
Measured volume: 189100 ft³
